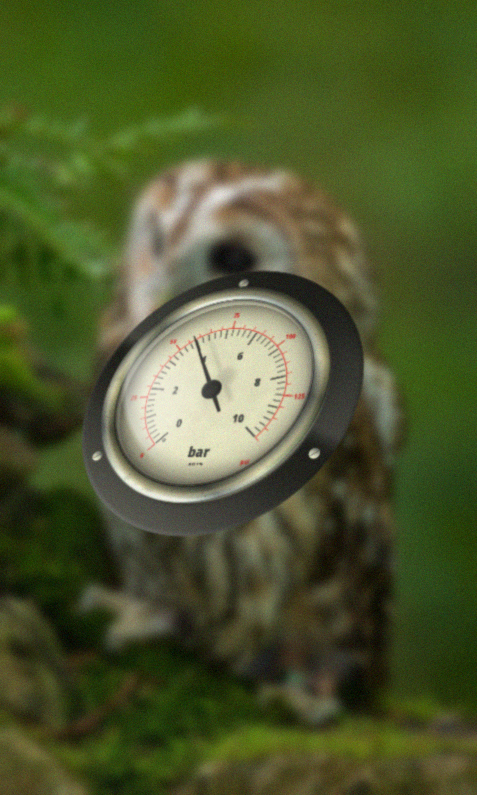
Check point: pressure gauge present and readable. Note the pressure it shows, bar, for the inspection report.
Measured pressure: 4 bar
